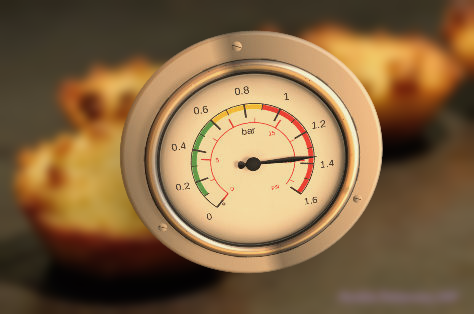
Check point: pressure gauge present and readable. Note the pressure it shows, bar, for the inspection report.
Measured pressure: 1.35 bar
